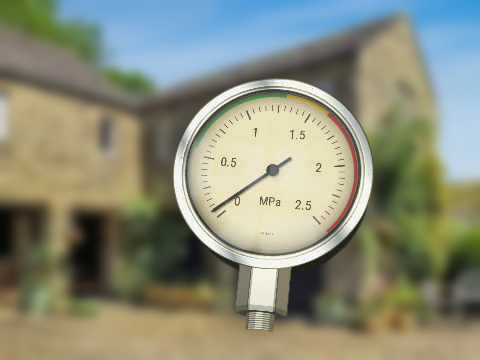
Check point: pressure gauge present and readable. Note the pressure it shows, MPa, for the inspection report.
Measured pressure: 0.05 MPa
